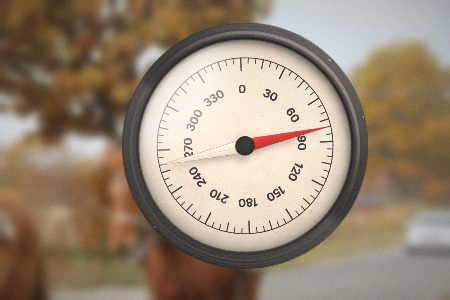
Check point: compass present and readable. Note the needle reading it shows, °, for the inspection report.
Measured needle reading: 80 °
